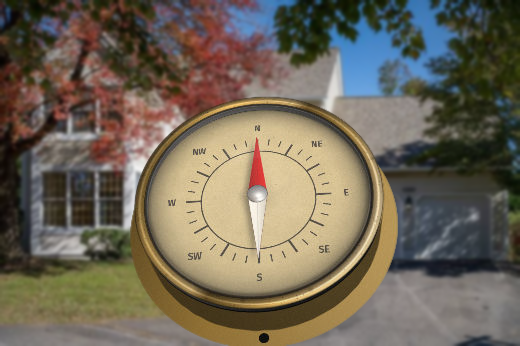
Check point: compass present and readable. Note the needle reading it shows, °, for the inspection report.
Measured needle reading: 0 °
